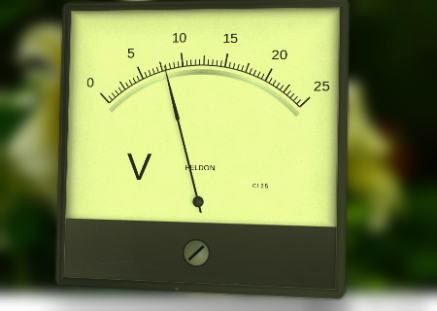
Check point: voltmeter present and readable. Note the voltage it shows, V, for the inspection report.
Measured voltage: 8 V
